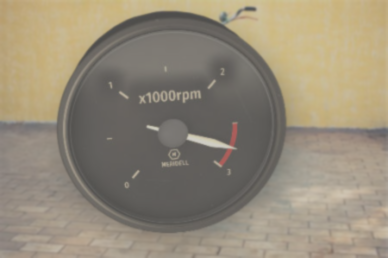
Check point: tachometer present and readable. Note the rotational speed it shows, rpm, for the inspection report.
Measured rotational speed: 2750 rpm
